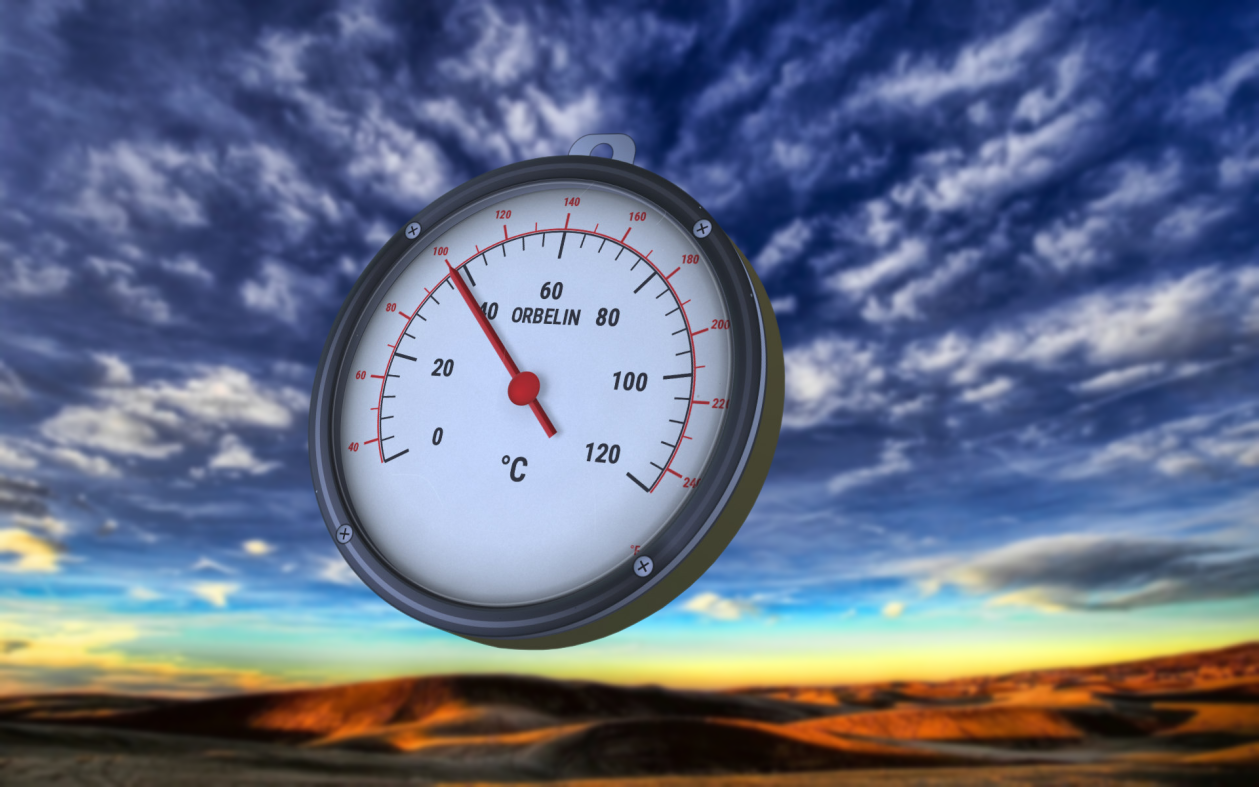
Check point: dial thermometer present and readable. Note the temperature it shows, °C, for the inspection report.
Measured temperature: 38 °C
